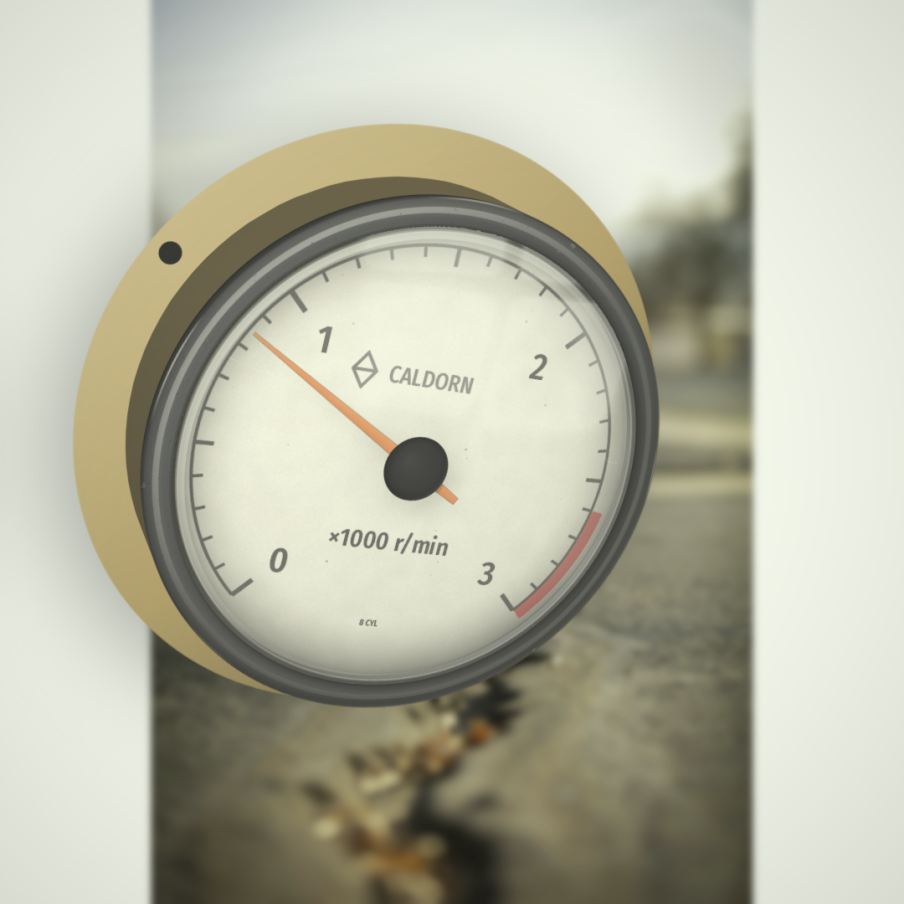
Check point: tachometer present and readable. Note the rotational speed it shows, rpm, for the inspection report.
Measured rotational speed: 850 rpm
